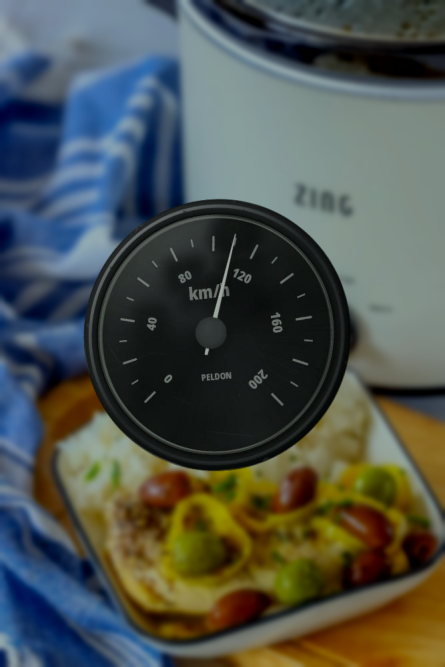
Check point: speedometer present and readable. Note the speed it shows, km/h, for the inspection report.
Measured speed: 110 km/h
